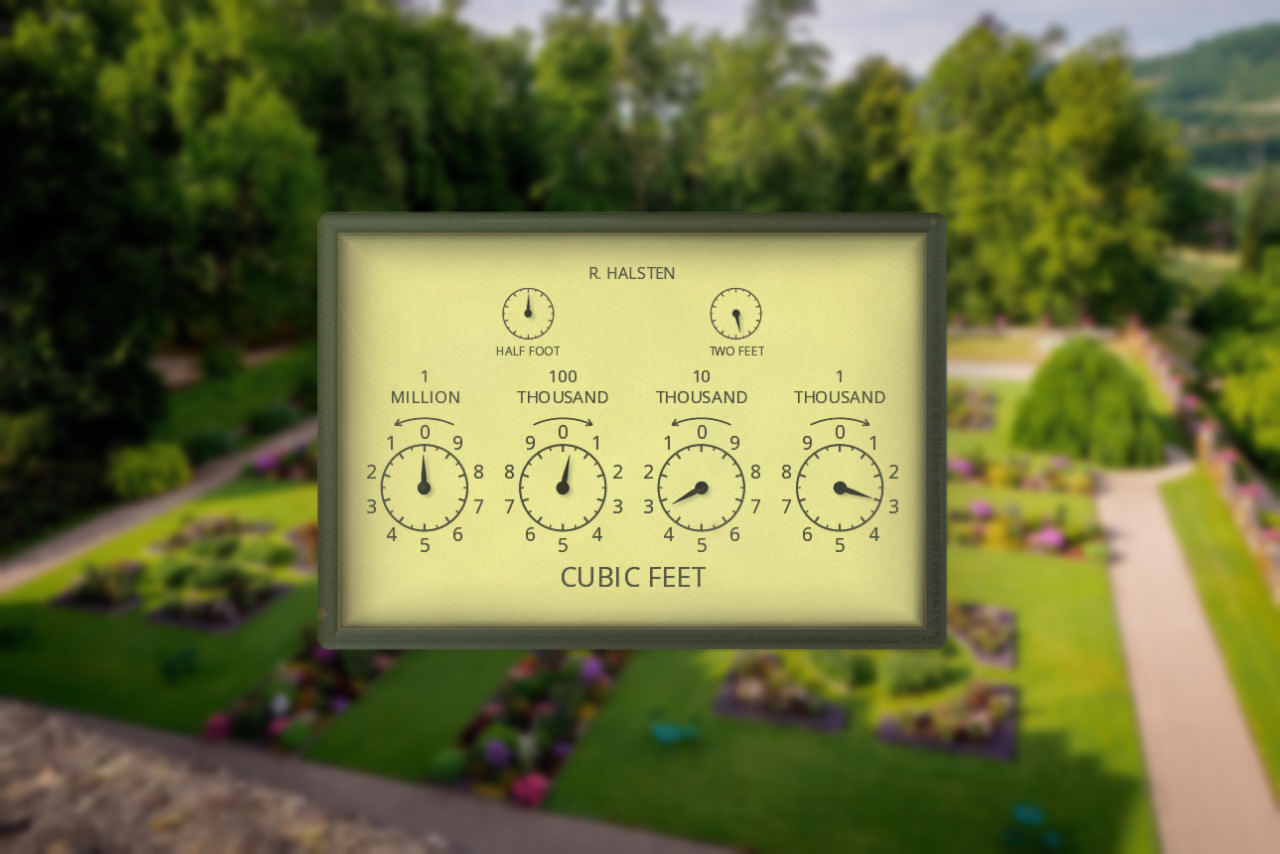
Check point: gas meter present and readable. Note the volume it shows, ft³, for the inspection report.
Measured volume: 3300 ft³
